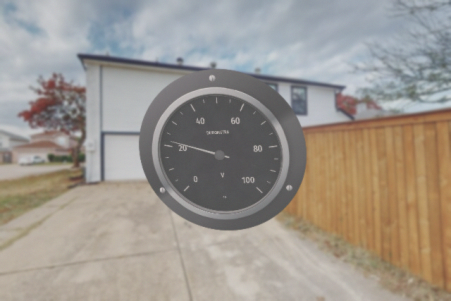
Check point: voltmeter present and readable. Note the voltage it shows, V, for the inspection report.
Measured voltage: 22.5 V
